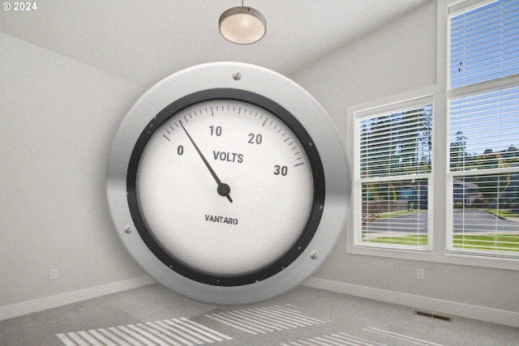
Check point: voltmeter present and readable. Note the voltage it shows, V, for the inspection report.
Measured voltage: 4 V
